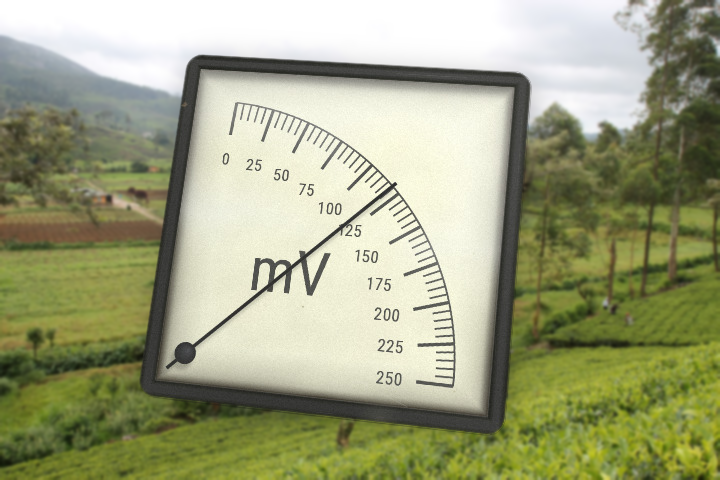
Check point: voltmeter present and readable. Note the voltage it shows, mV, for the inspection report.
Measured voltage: 120 mV
